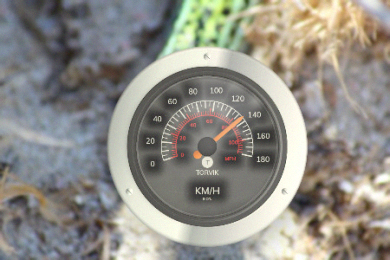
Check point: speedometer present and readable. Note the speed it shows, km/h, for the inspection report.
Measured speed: 135 km/h
